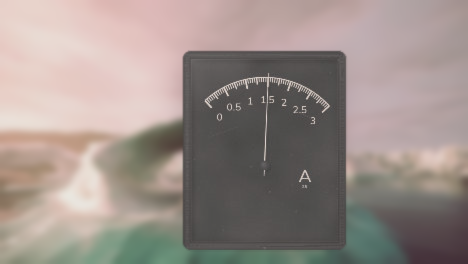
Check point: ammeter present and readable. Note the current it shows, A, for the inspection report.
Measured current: 1.5 A
